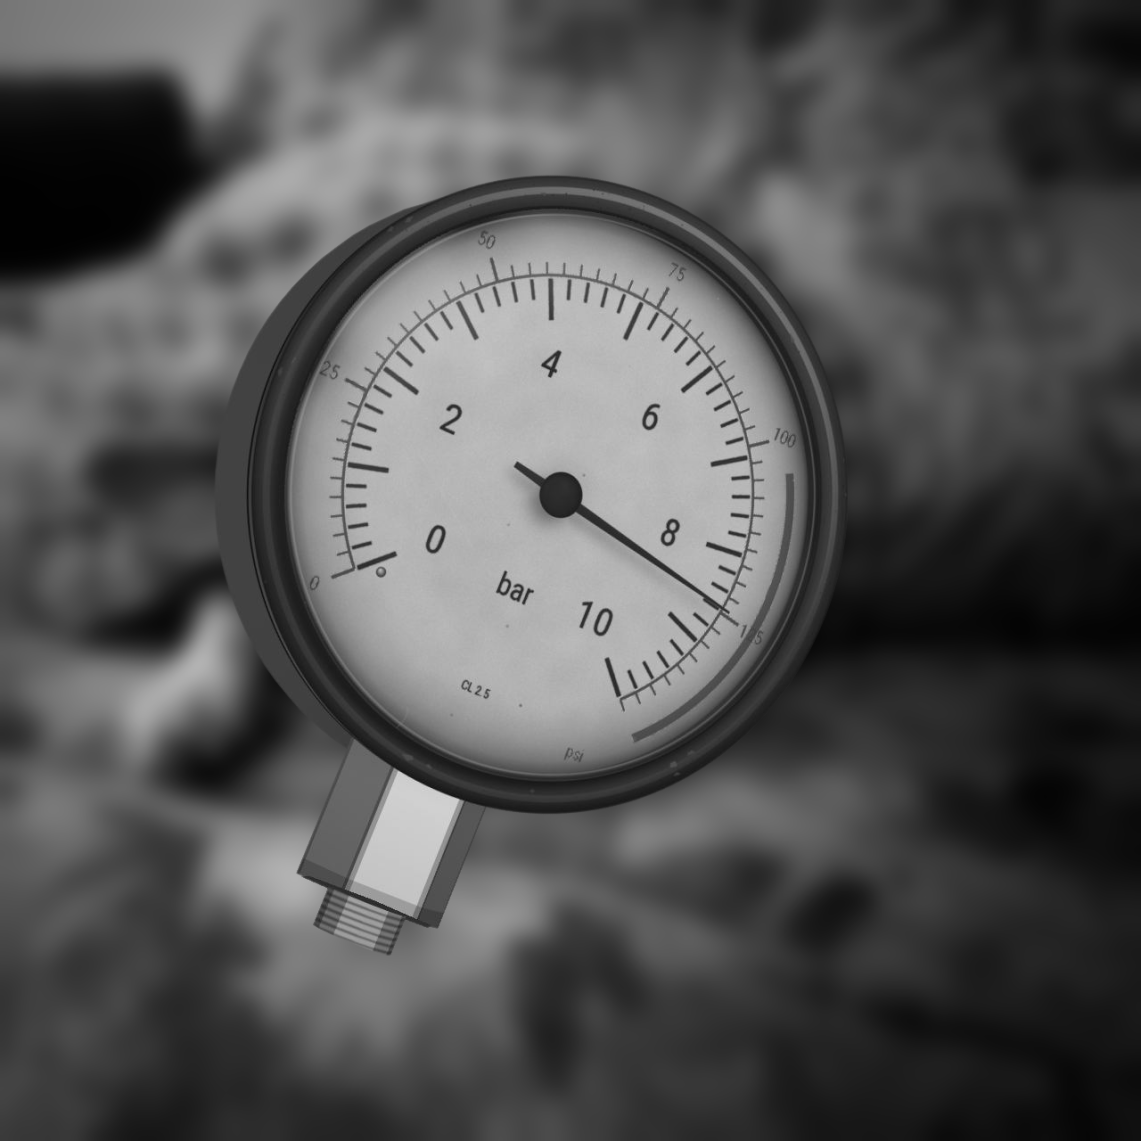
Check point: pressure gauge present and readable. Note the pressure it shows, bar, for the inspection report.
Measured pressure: 8.6 bar
